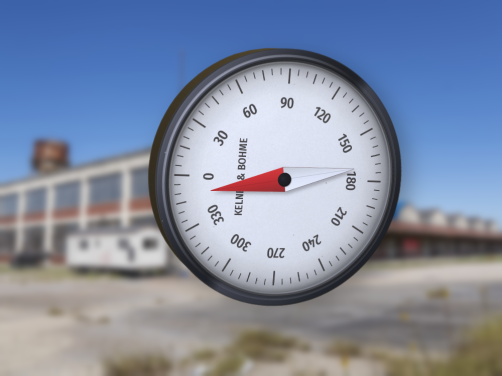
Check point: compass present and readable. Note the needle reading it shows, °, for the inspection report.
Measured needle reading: 350 °
